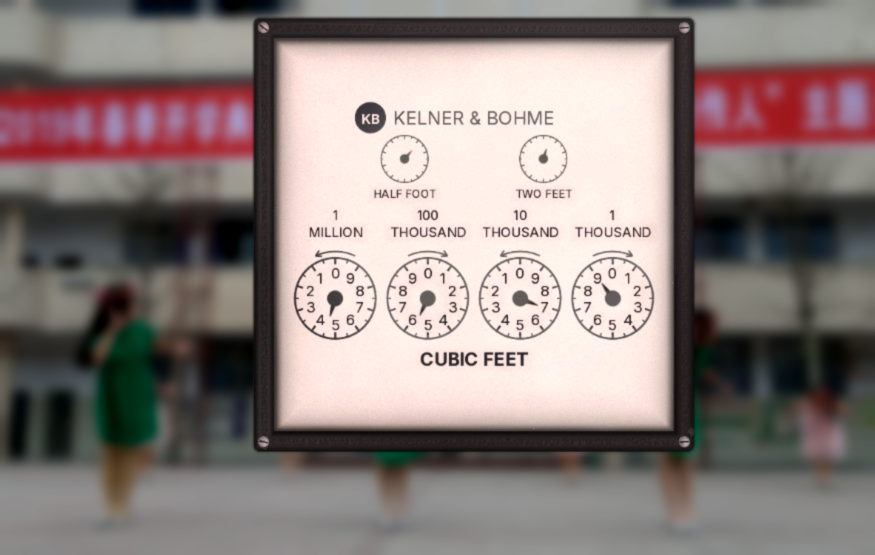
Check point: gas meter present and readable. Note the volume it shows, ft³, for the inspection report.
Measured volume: 456900 ft³
